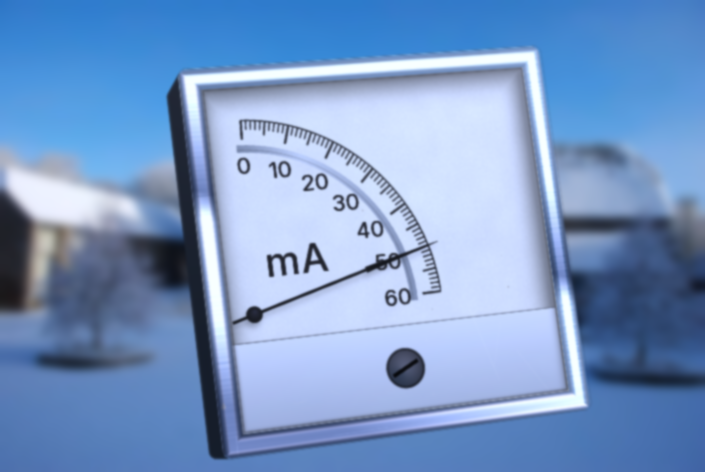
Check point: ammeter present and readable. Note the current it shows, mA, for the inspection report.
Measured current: 50 mA
